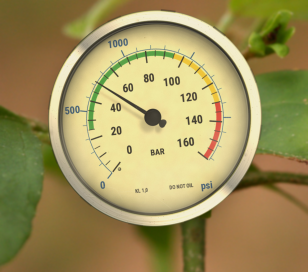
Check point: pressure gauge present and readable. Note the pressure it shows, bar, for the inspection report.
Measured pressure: 50 bar
